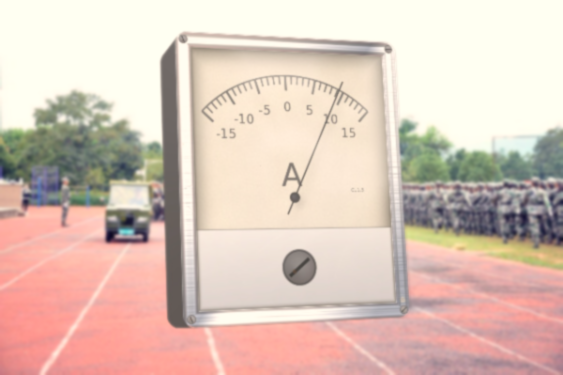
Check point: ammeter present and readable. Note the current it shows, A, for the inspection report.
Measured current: 9 A
